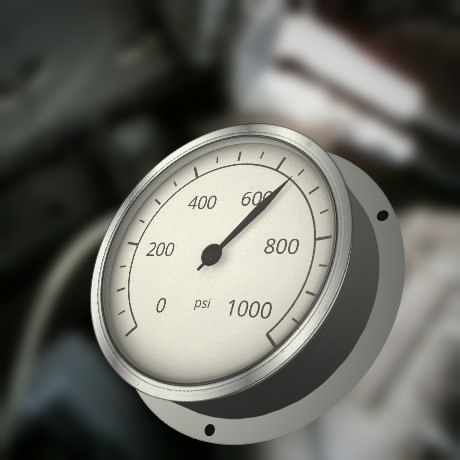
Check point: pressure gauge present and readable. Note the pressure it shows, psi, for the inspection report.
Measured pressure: 650 psi
